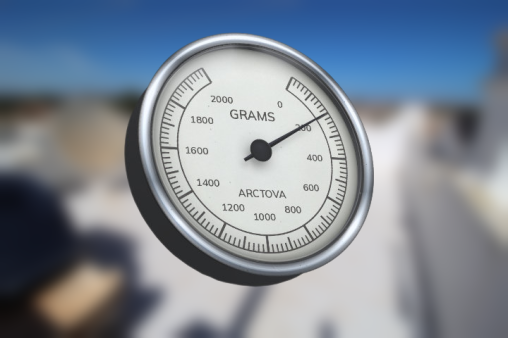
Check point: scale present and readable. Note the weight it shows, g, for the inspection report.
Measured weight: 200 g
